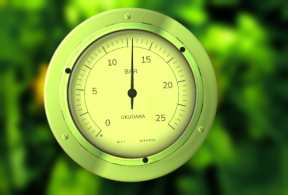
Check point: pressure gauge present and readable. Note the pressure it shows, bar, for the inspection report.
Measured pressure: 13 bar
